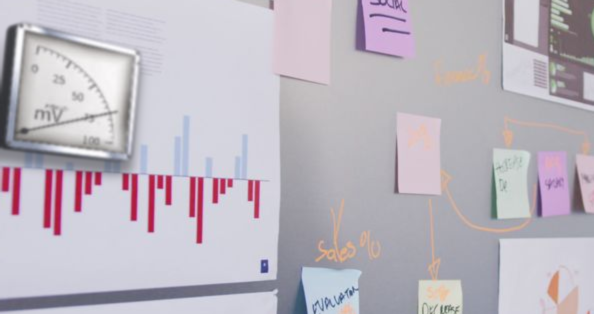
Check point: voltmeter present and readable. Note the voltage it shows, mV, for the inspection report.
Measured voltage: 75 mV
